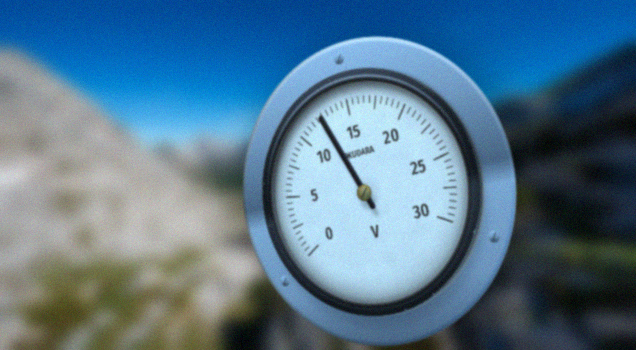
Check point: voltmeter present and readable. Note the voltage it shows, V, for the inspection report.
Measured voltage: 12.5 V
